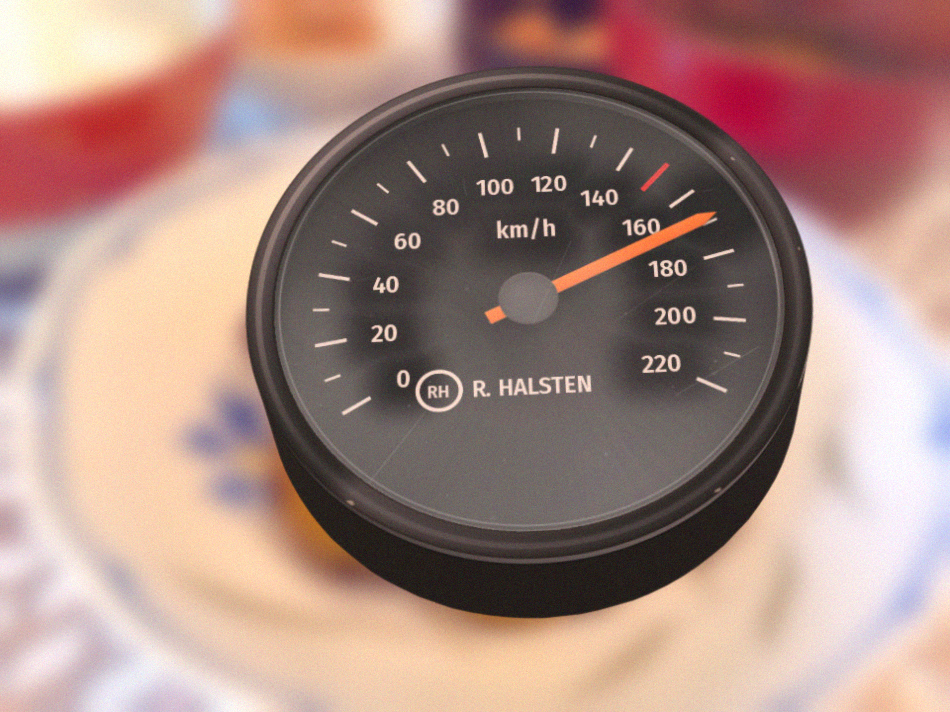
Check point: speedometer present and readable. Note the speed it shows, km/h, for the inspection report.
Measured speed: 170 km/h
